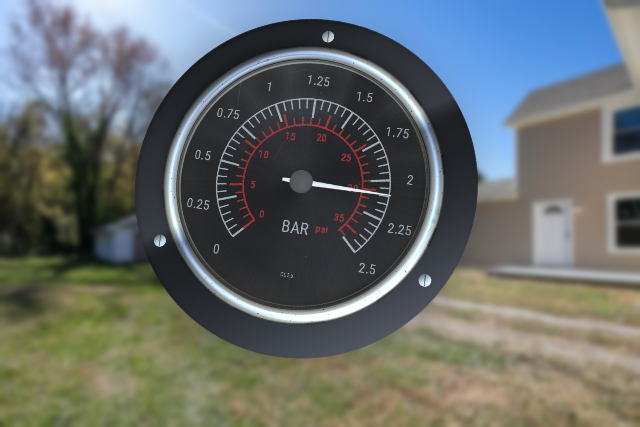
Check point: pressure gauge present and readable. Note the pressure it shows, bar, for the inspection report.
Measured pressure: 2.1 bar
